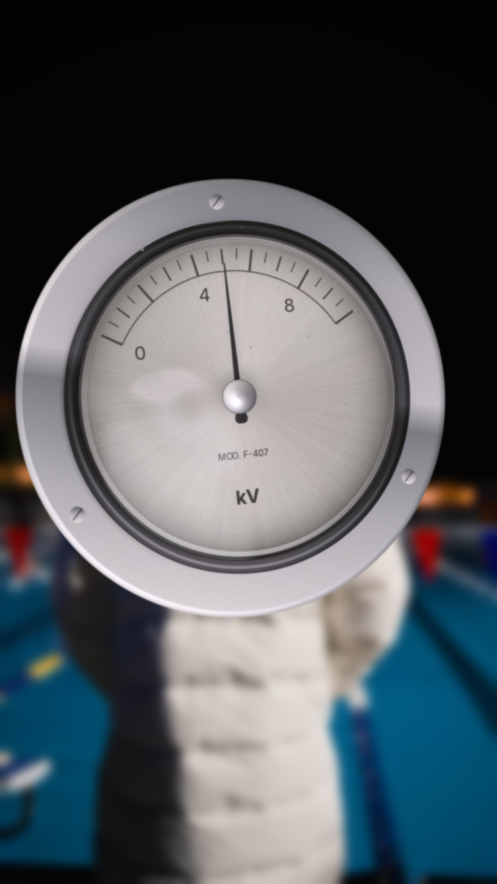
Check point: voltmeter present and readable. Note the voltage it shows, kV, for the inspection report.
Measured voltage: 5 kV
